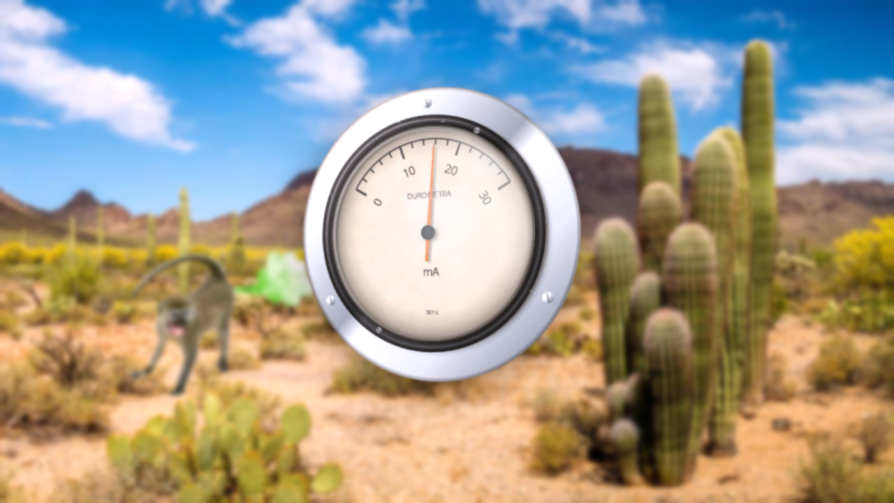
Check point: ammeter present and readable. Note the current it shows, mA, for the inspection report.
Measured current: 16 mA
